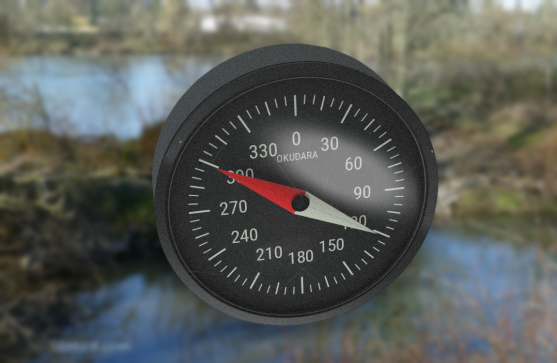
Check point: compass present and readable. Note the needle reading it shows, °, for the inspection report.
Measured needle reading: 300 °
